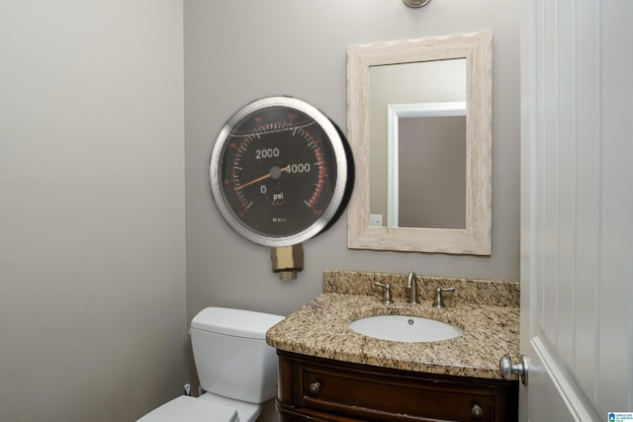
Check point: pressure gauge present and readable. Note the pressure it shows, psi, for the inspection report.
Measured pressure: 500 psi
